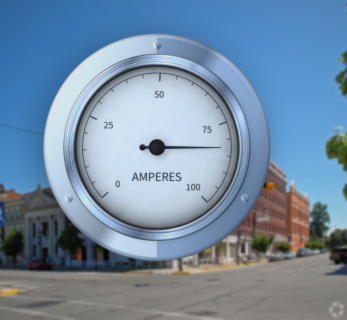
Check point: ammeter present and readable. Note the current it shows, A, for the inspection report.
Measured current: 82.5 A
